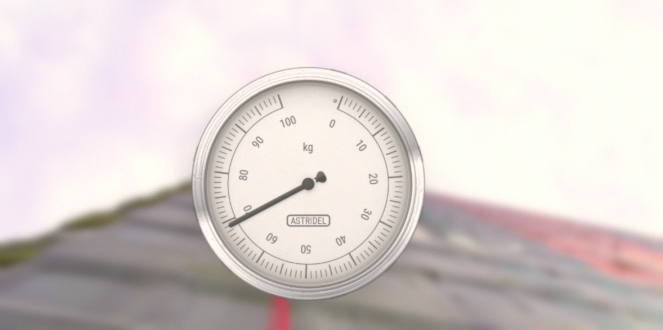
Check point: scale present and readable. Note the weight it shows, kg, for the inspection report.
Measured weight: 69 kg
